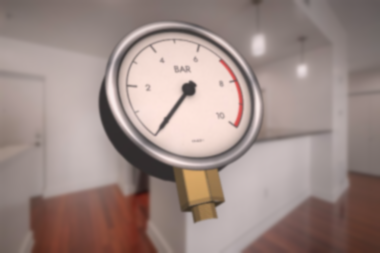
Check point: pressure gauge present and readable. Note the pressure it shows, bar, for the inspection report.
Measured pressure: 0 bar
